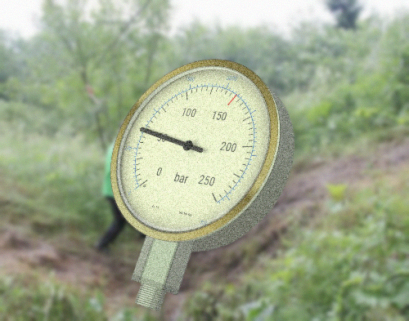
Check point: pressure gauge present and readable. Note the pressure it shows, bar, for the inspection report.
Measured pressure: 50 bar
